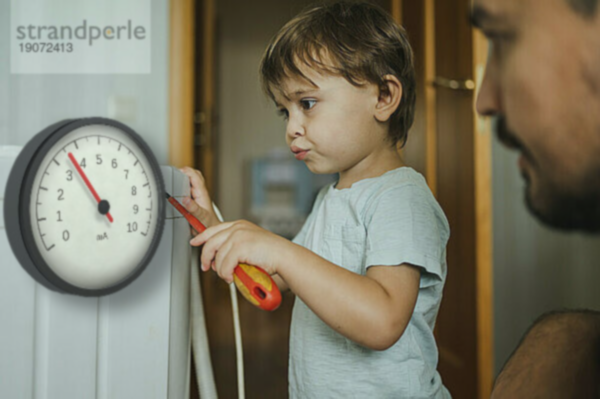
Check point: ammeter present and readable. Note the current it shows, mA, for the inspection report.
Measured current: 3.5 mA
